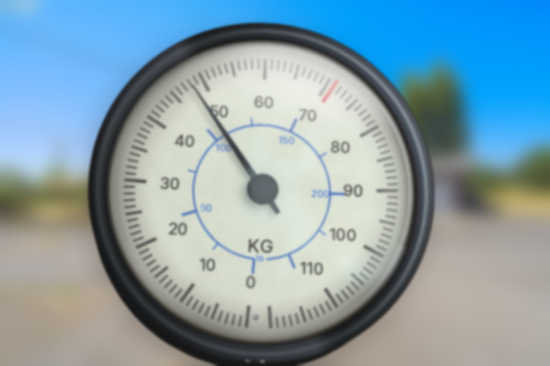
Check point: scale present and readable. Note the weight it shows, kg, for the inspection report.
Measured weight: 48 kg
